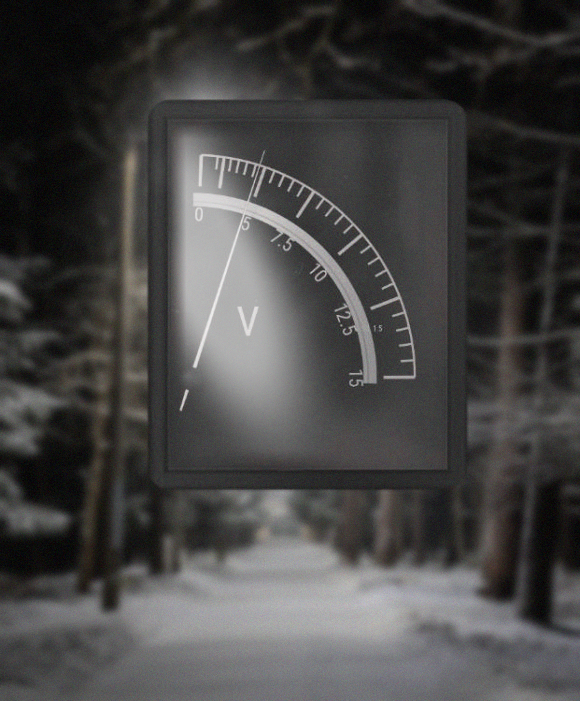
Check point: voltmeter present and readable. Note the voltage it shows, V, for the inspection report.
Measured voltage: 4.75 V
